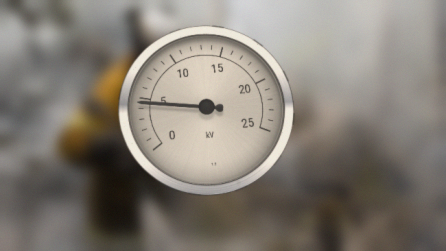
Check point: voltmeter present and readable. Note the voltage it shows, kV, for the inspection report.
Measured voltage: 4.5 kV
